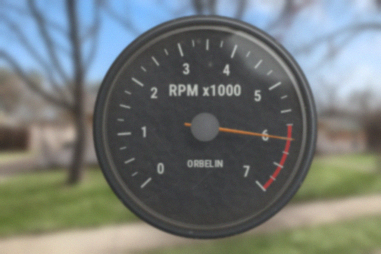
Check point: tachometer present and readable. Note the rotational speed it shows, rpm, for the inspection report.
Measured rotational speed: 6000 rpm
